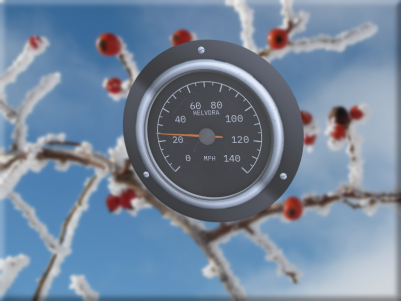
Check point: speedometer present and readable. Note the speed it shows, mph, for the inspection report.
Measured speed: 25 mph
